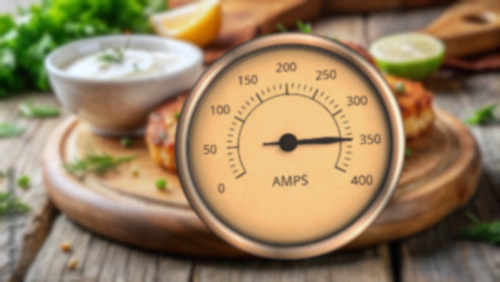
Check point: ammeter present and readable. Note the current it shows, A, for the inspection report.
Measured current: 350 A
